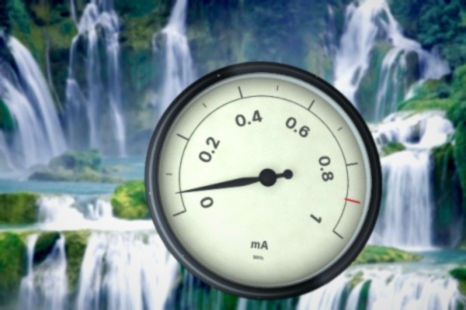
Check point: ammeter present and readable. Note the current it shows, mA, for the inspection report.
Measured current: 0.05 mA
